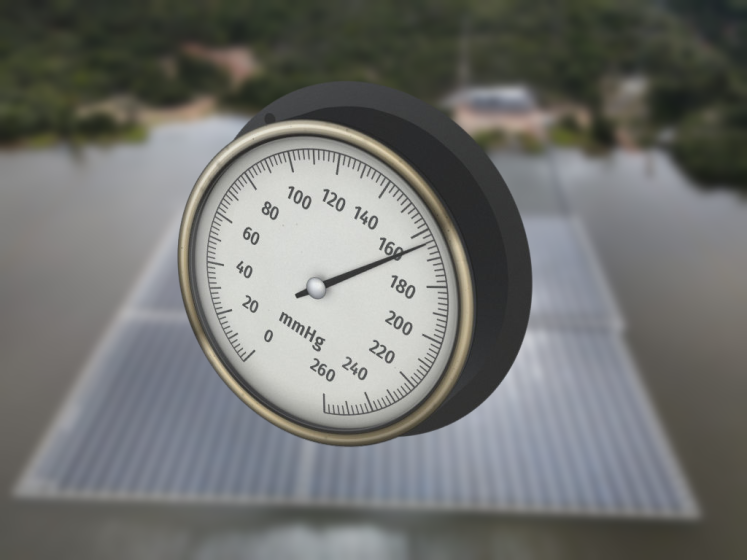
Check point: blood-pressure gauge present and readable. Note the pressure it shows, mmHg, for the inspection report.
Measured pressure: 164 mmHg
